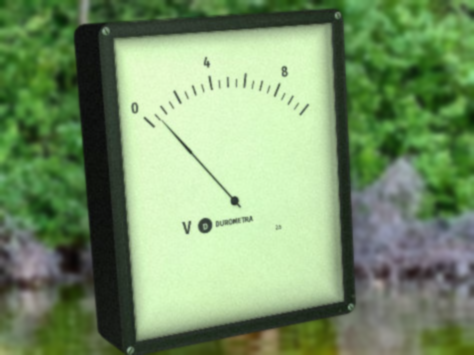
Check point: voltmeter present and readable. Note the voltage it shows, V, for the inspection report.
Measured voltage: 0.5 V
